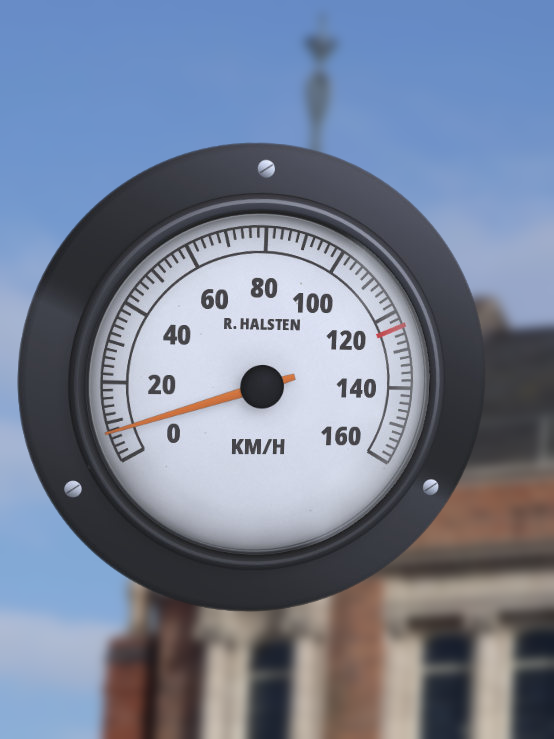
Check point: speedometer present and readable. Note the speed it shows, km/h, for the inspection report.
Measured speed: 8 km/h
